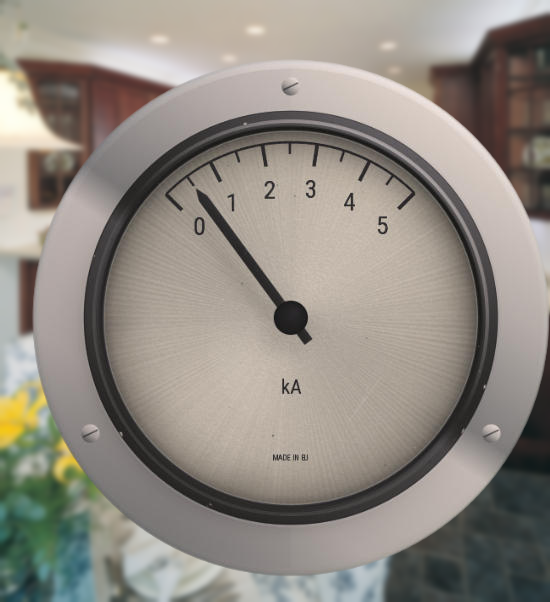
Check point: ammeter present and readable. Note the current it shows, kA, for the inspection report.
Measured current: 0.5 kA
